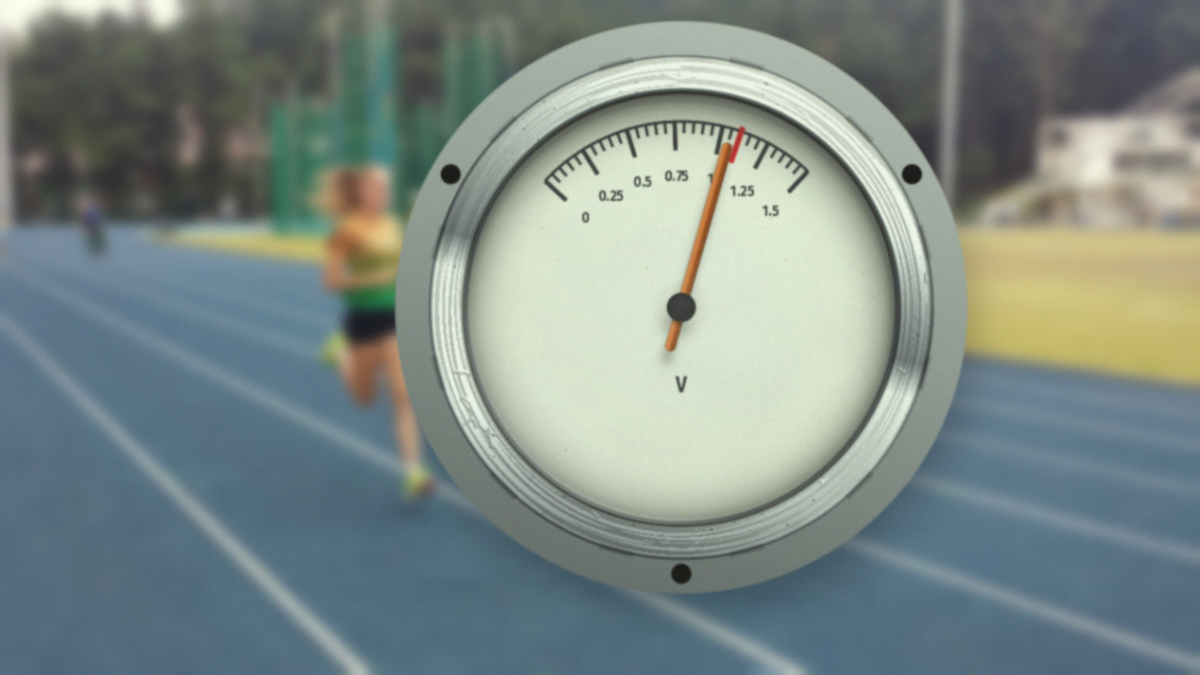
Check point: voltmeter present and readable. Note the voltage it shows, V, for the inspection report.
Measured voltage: 1.05 V
